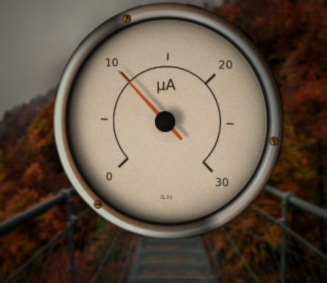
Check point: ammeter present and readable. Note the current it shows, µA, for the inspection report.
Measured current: 10 µA
